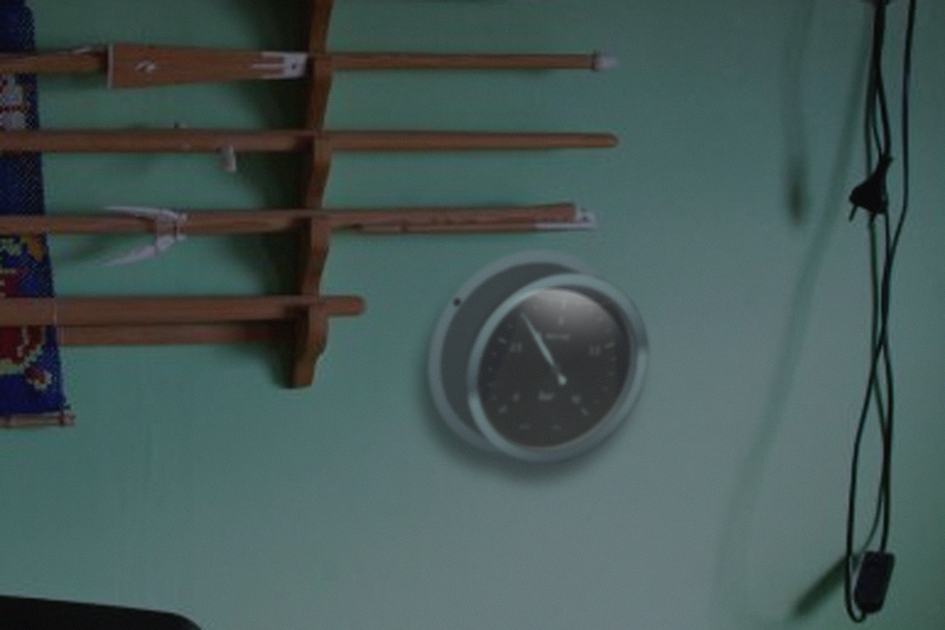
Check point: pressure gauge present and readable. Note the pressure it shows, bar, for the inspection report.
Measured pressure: 3.5 bar
